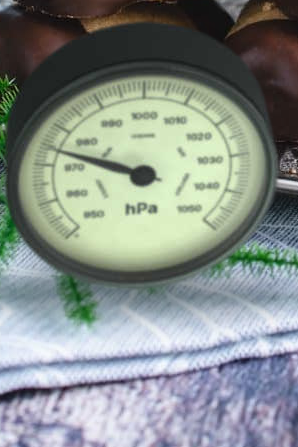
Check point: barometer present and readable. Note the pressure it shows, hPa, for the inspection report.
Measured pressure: 975 hPa
